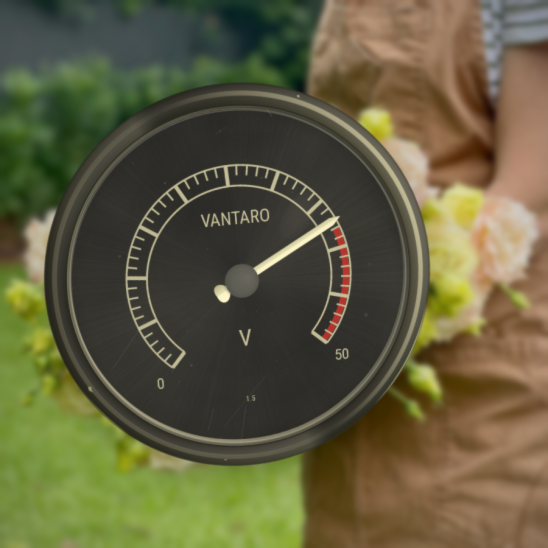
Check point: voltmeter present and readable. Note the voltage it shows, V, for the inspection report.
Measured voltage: 37 V
